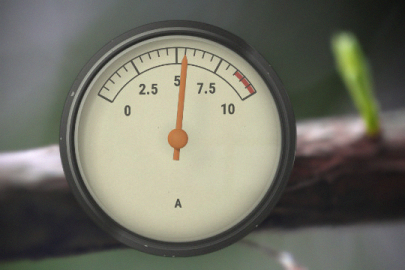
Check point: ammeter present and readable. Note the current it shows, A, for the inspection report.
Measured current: 5.5 A
